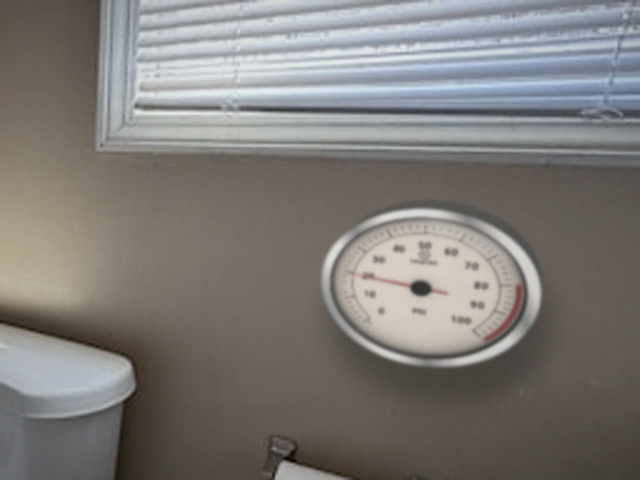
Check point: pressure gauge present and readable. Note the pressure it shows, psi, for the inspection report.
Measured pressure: 20 psi
